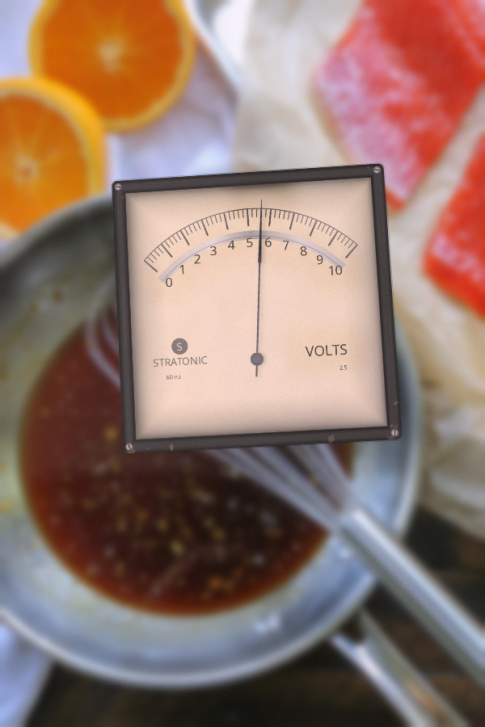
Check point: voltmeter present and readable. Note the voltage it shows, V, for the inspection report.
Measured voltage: 5.6 V
